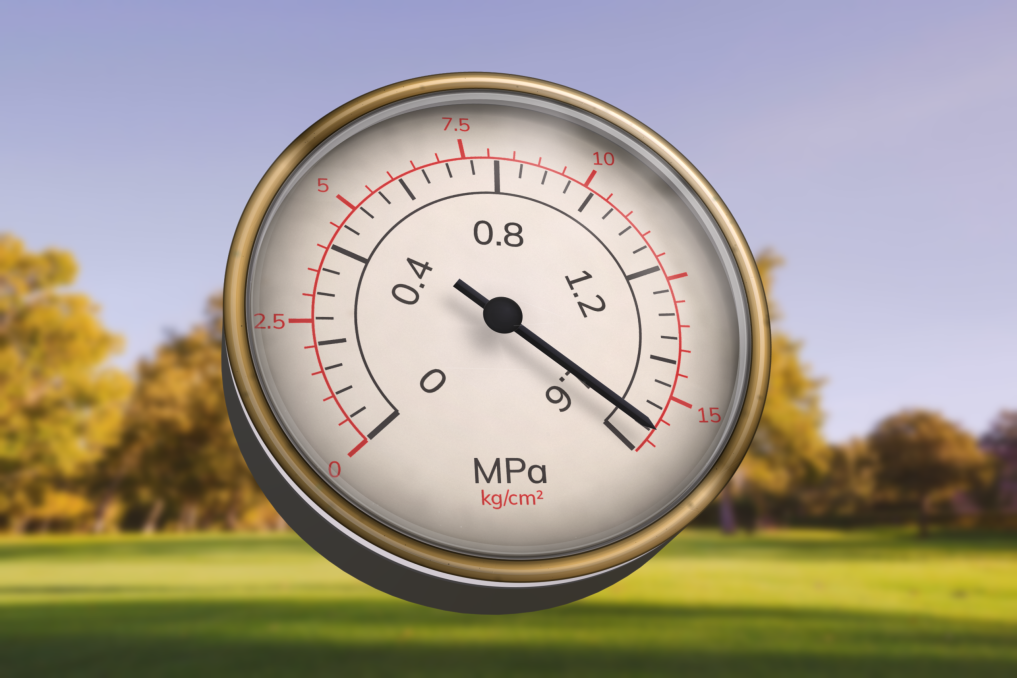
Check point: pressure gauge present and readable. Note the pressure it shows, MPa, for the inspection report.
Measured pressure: 1.55 MPa
